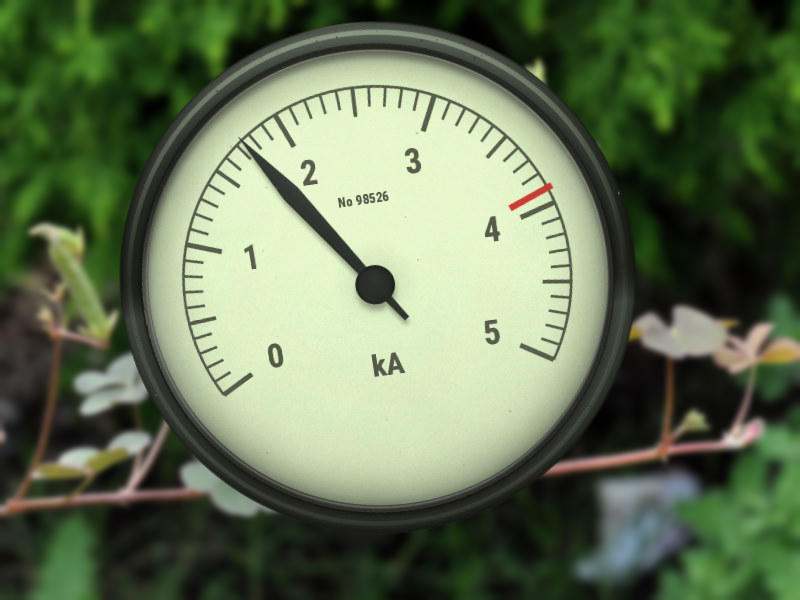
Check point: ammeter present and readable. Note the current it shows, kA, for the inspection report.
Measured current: 1.75 kA
